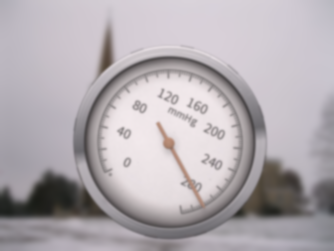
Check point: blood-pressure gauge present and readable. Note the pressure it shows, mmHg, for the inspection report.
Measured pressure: 280 mmHg
